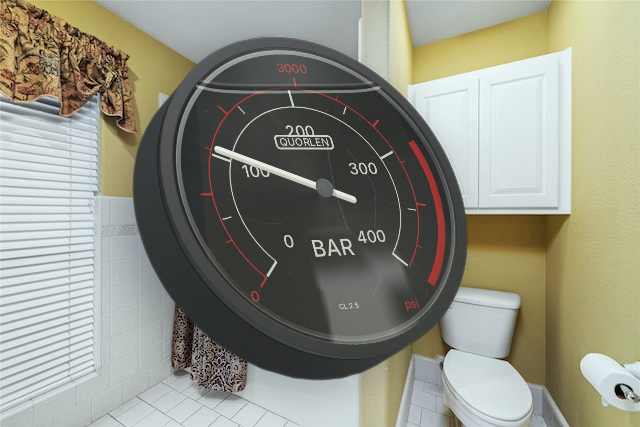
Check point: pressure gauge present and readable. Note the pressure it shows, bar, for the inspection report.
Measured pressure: 100 bar
